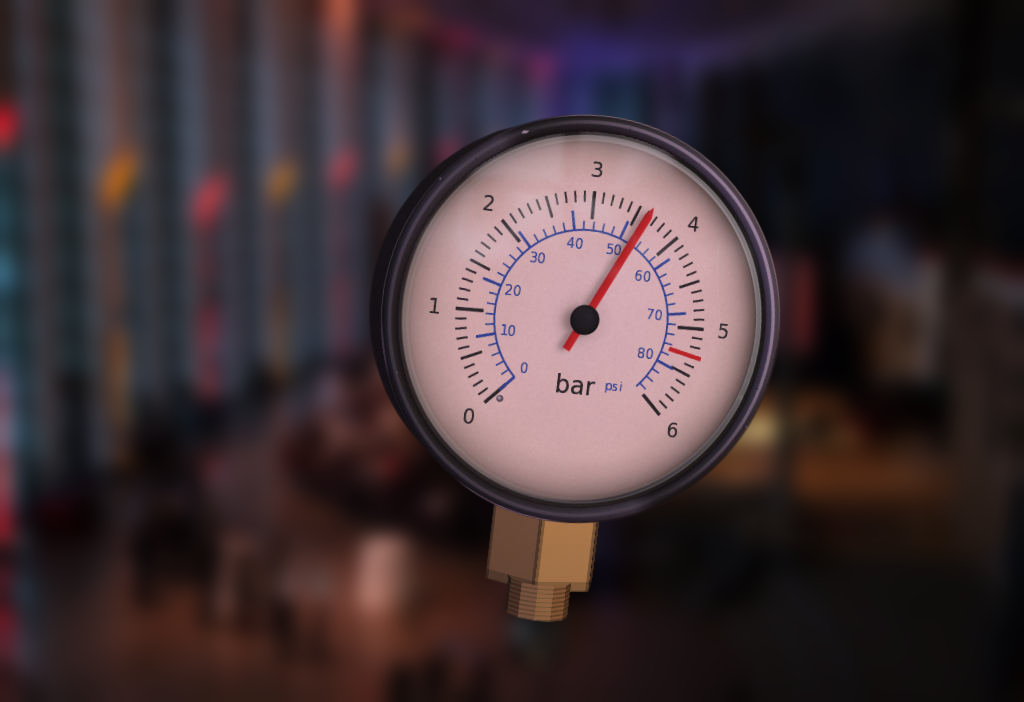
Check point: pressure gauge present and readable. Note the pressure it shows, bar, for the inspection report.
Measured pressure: 3.6 bar
